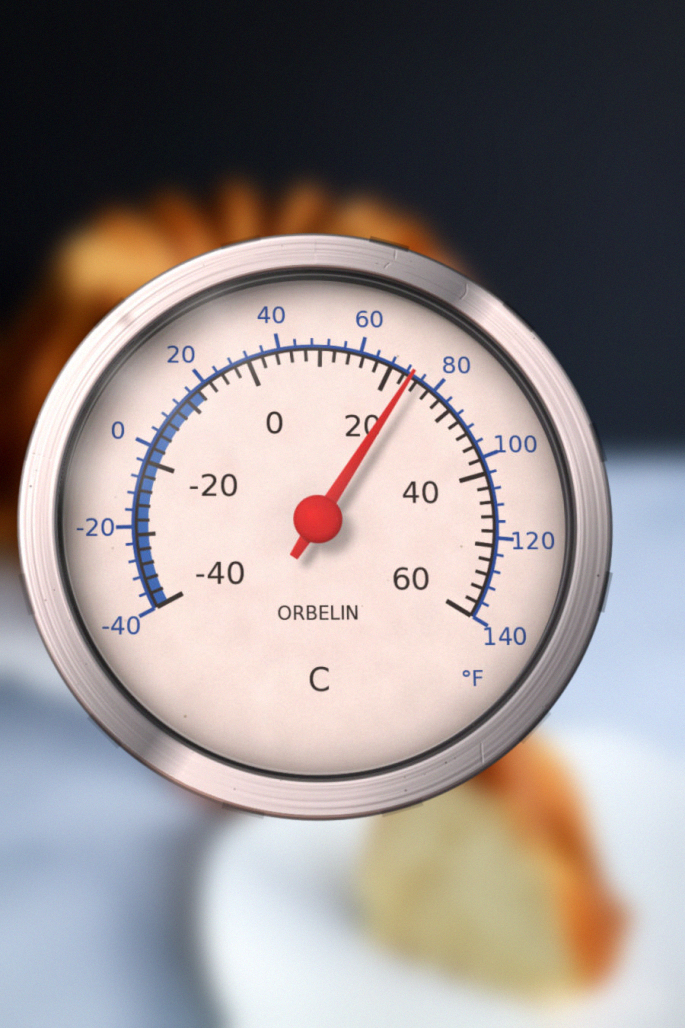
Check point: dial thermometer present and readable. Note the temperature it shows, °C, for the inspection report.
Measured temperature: 23 °C
